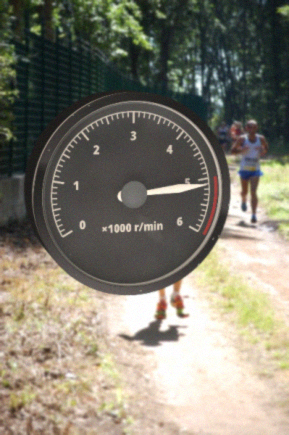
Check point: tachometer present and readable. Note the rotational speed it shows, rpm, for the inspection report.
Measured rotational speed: 5100 rpm
